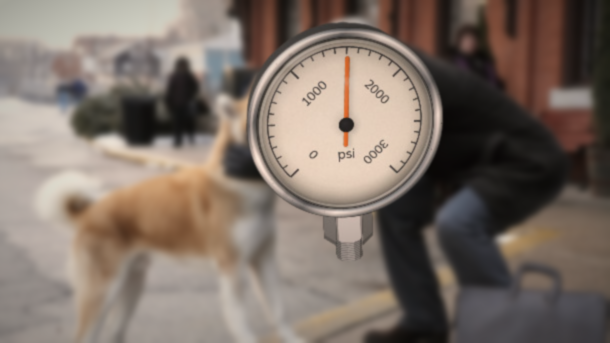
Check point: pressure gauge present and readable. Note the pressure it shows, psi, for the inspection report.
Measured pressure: 1500 psi
